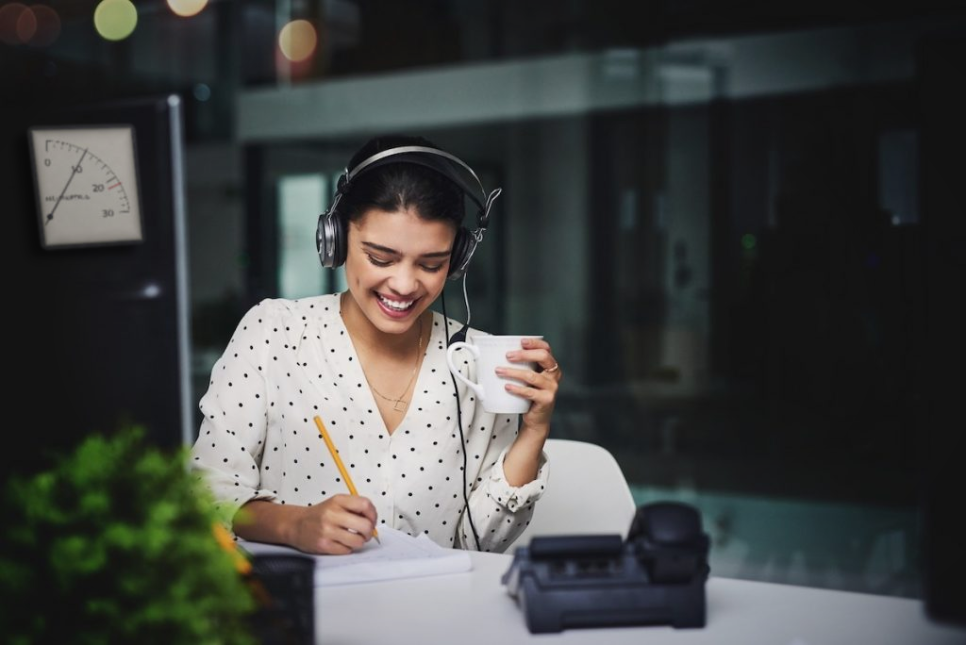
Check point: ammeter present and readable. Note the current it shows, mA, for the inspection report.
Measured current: 10 mA
